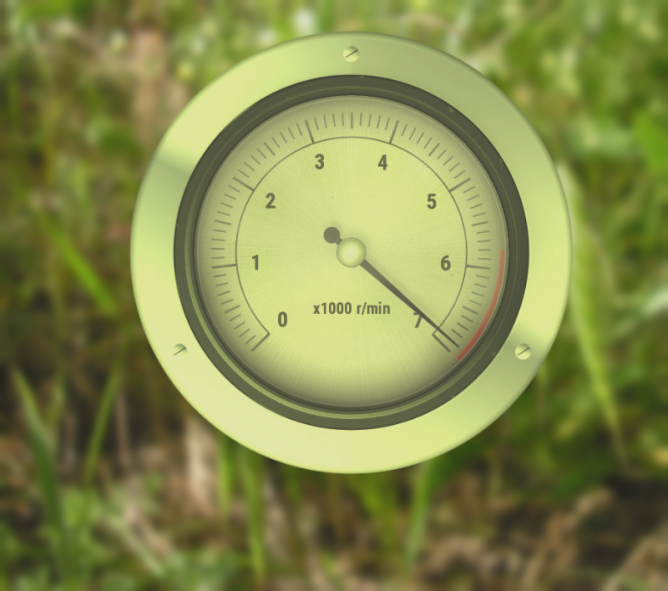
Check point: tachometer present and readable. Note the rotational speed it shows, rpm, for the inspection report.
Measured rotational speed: 6900 rpm
